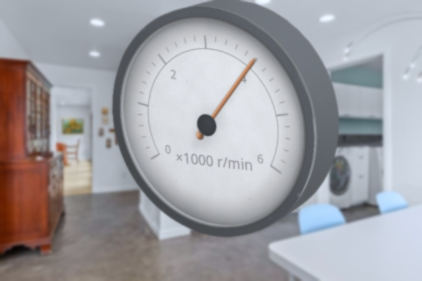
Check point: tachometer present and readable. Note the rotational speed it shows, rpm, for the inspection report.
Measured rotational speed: 4000 rpm
